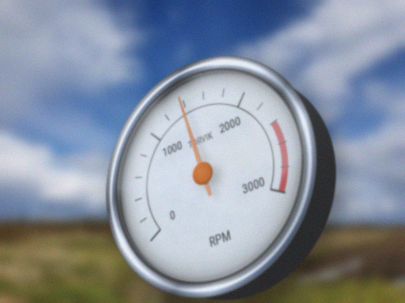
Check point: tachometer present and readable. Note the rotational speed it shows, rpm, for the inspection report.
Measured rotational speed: 1400 rpm
